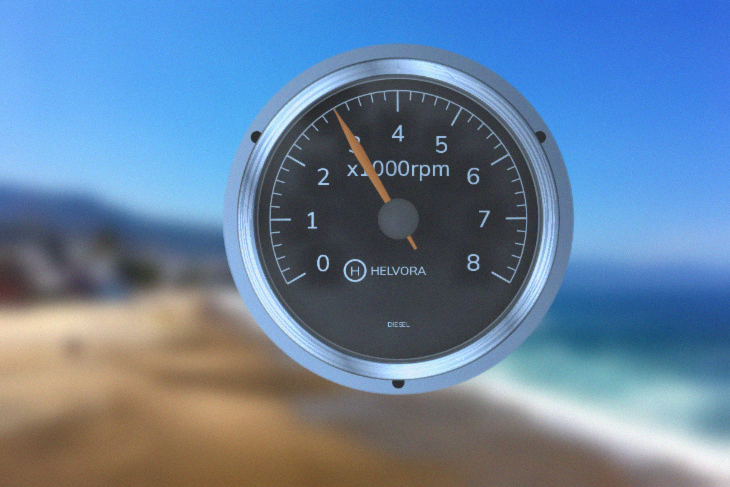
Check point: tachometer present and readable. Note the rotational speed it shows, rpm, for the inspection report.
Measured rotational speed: 3000 rpm
